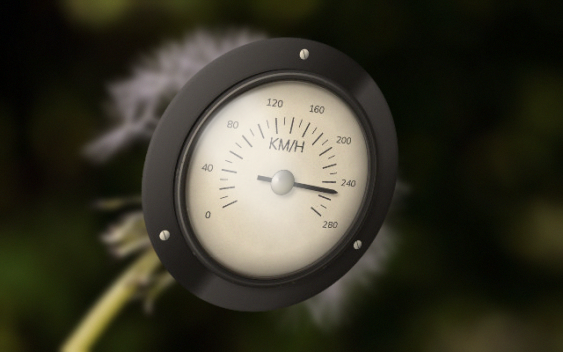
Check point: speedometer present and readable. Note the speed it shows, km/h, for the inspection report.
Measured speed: 250 km/h
